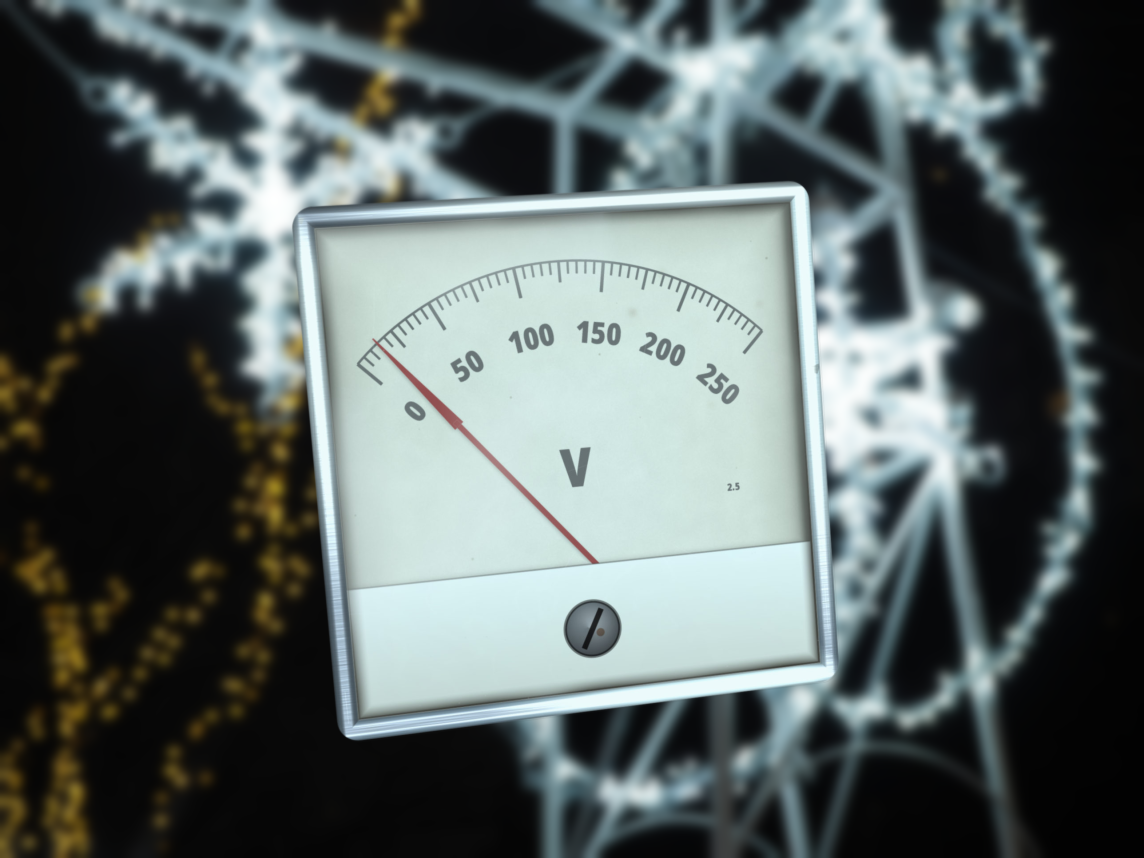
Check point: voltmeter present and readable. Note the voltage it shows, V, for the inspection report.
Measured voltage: 15 V
